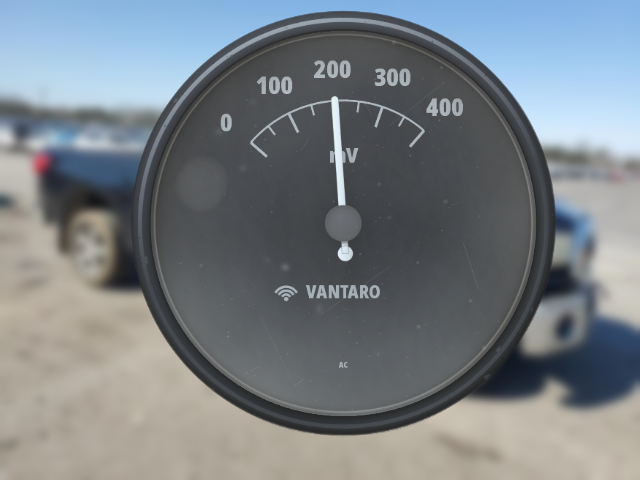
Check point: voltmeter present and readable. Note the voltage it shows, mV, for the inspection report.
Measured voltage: 200 mV
